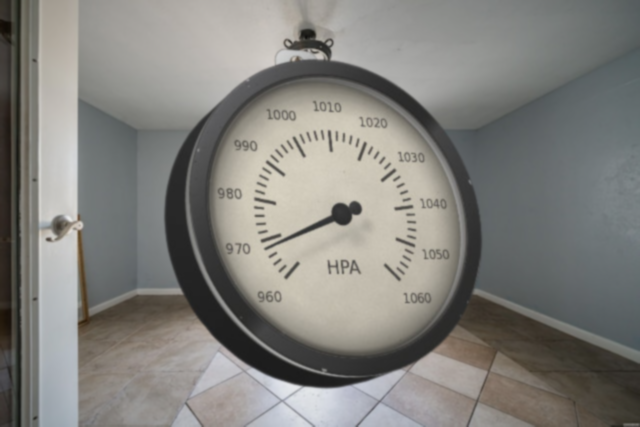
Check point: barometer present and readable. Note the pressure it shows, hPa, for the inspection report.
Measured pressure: 968 hPa
